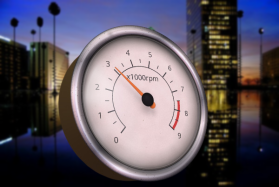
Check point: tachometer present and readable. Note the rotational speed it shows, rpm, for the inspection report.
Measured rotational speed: 3000 rpm
